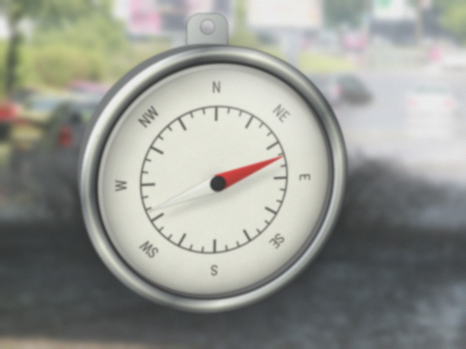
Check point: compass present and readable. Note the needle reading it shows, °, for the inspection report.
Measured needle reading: 70 °
